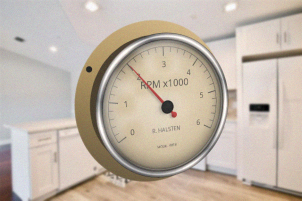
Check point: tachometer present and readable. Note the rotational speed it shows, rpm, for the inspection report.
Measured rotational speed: 2000 rpm
